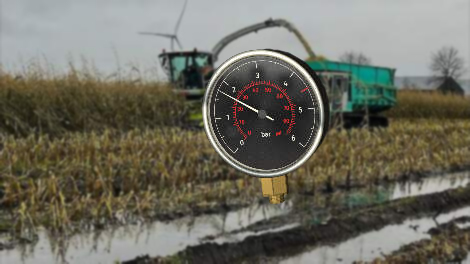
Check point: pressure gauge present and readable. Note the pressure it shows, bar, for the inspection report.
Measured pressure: 1.75 bar
